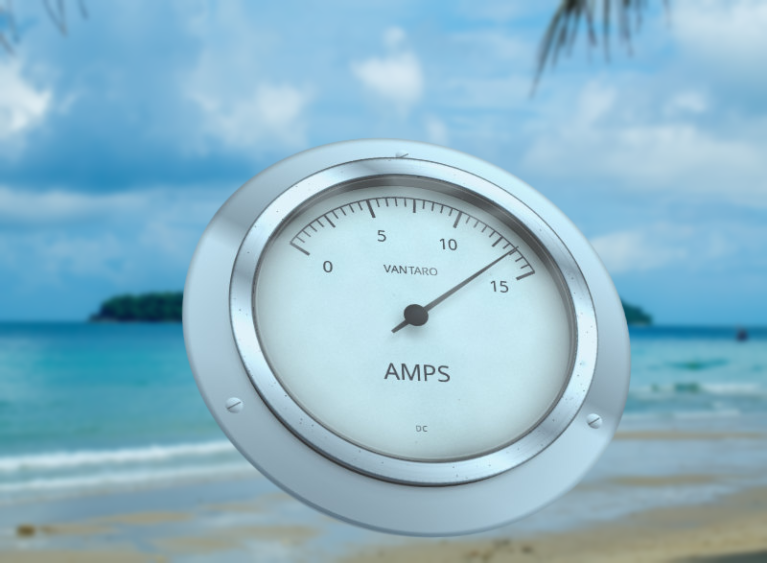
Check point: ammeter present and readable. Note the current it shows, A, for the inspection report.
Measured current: 13.5 A
